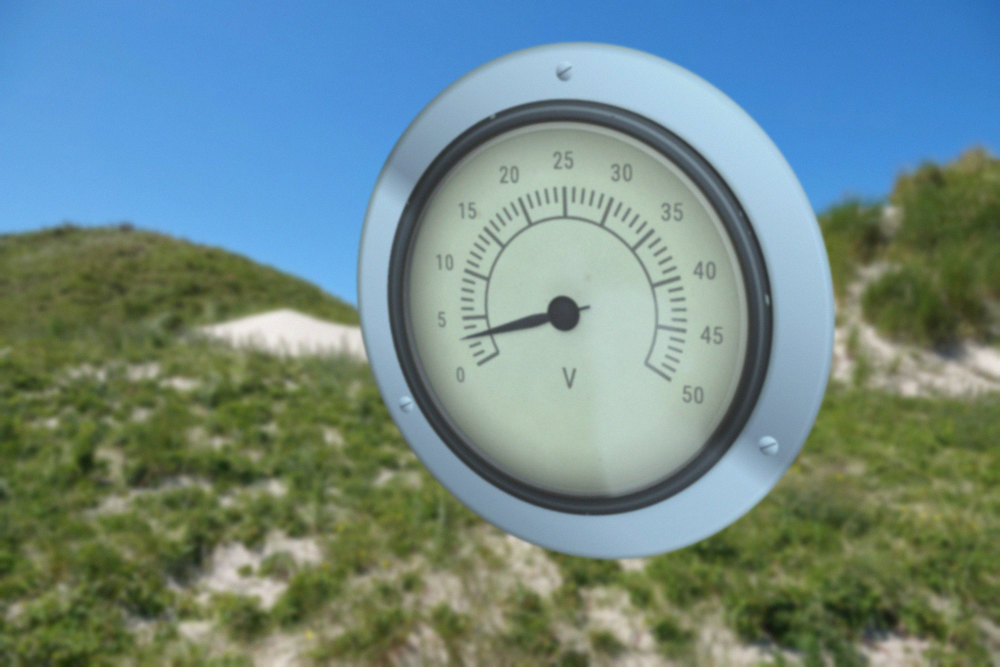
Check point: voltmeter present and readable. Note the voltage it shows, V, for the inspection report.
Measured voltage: 3 V
